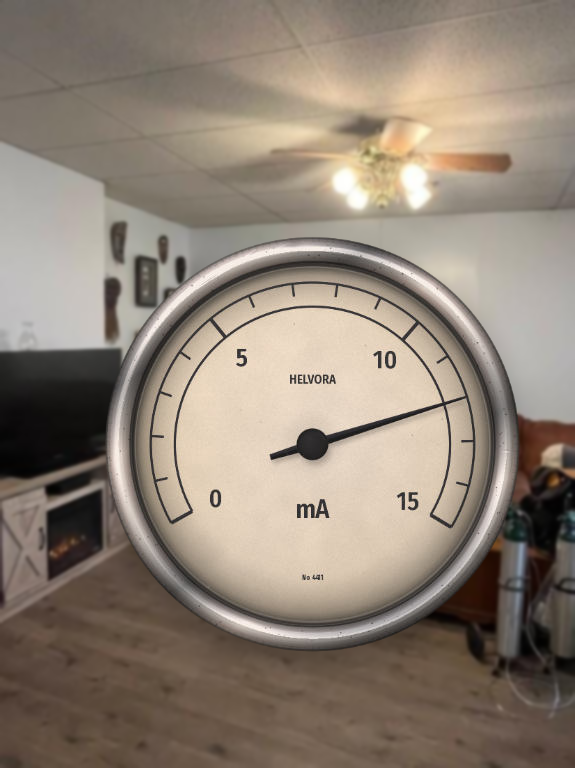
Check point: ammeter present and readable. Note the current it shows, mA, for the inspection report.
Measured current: 12 mA
